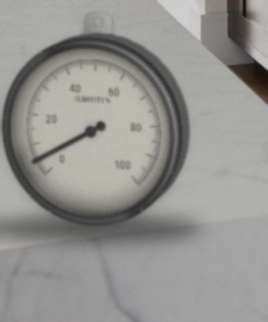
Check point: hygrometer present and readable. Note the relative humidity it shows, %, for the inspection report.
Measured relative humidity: 5 %
